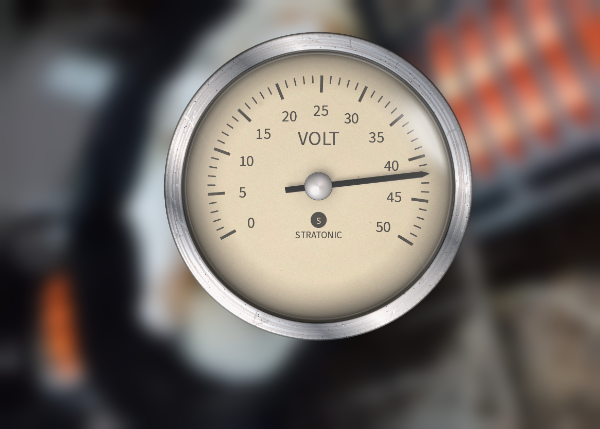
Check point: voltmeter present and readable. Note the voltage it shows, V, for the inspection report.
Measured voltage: 42 V
